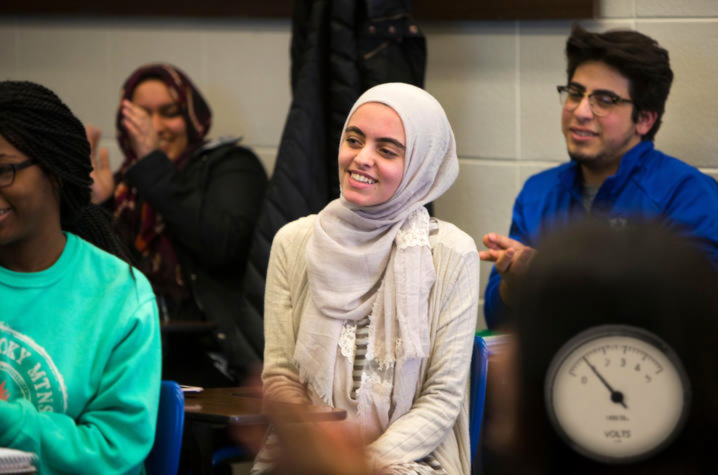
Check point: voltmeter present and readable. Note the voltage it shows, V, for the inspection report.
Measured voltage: 1 V
